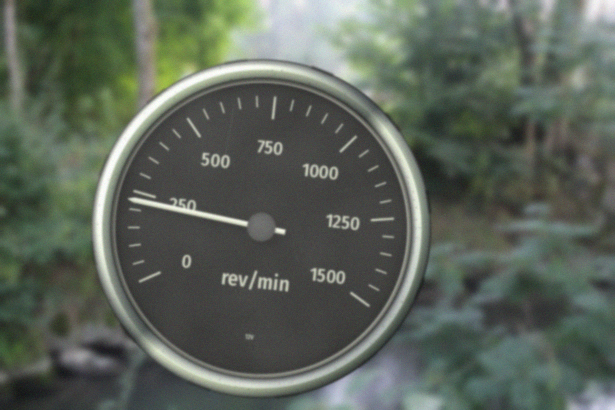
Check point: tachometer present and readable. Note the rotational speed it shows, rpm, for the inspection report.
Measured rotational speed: 225 rpm
